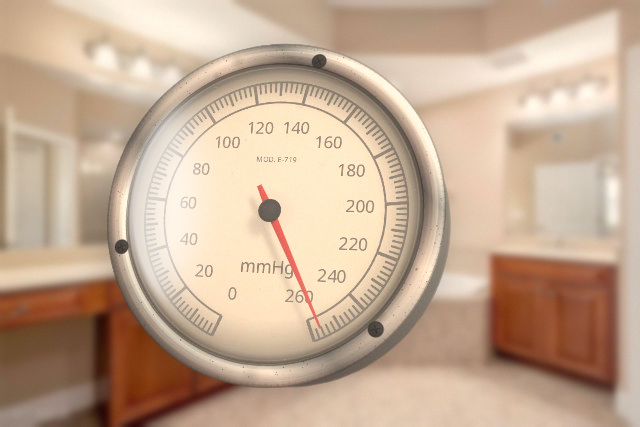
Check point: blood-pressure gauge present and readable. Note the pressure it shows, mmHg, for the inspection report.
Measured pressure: 256 mmHg
